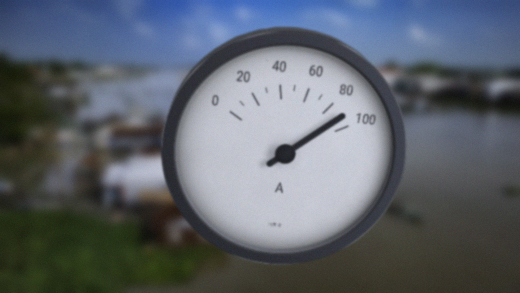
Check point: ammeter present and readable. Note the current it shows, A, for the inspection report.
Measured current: 90 A
